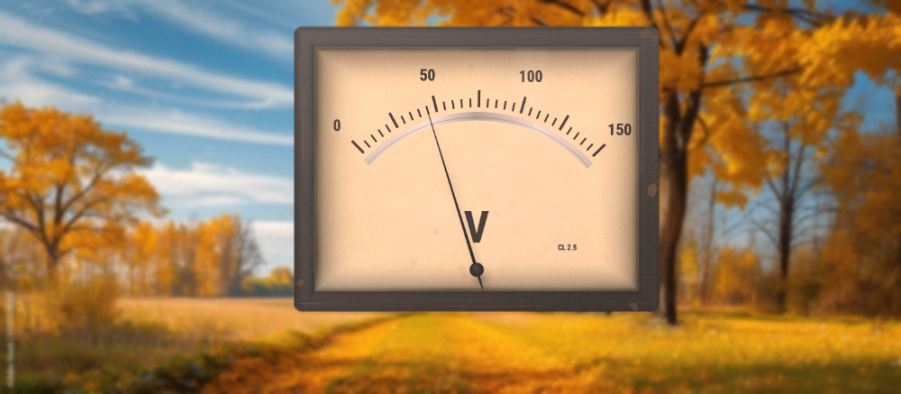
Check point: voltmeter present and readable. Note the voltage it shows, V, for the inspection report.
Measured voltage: 45 V
